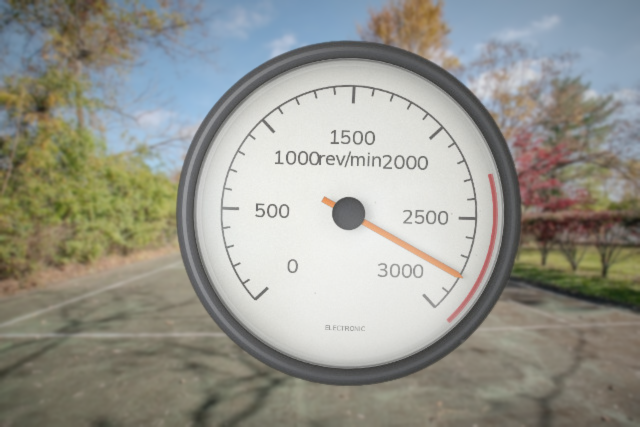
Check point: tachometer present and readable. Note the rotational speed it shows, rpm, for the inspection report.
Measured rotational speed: 2800 rpm
